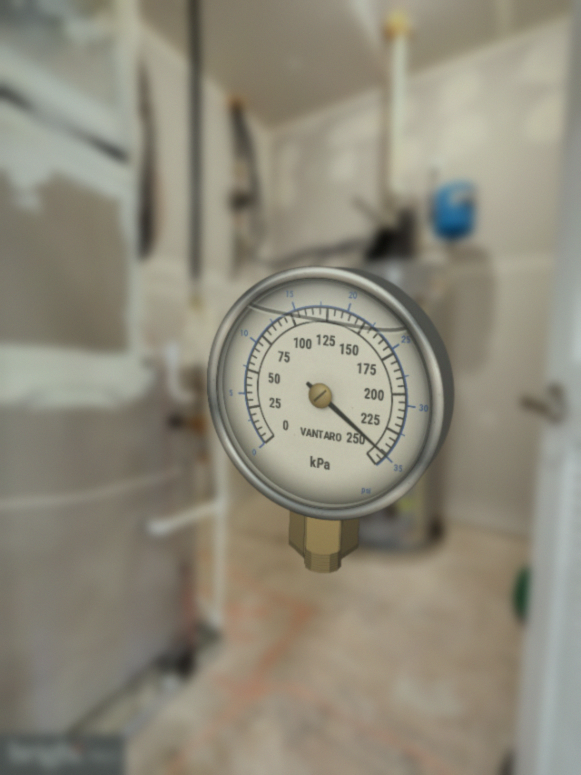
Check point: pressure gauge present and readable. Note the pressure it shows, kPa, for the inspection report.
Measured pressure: 240 kPa
